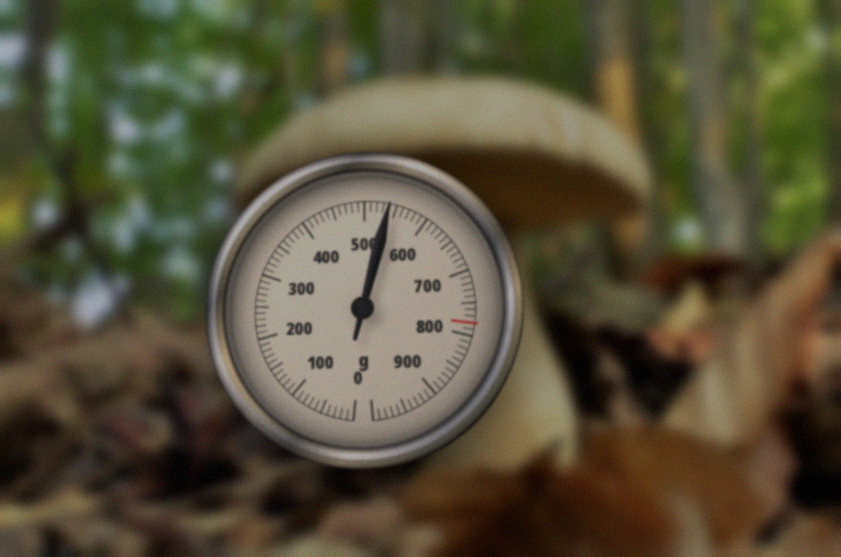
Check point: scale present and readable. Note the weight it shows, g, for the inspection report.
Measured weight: 540 g
